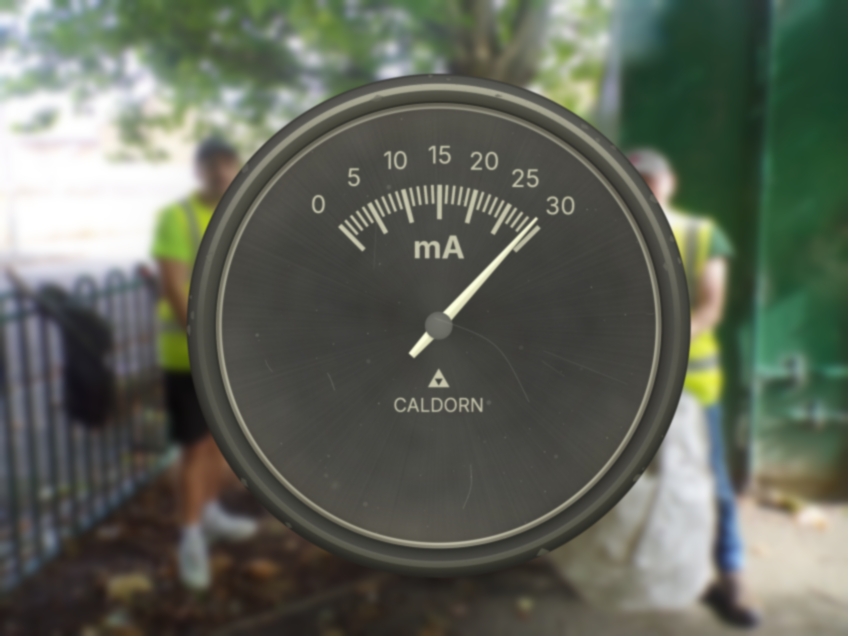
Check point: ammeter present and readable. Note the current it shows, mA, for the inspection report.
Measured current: 29 mA
